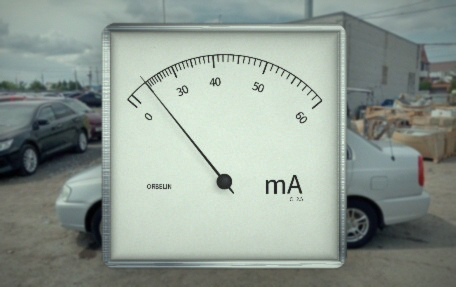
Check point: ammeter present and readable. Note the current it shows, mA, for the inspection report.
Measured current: 20 mA
